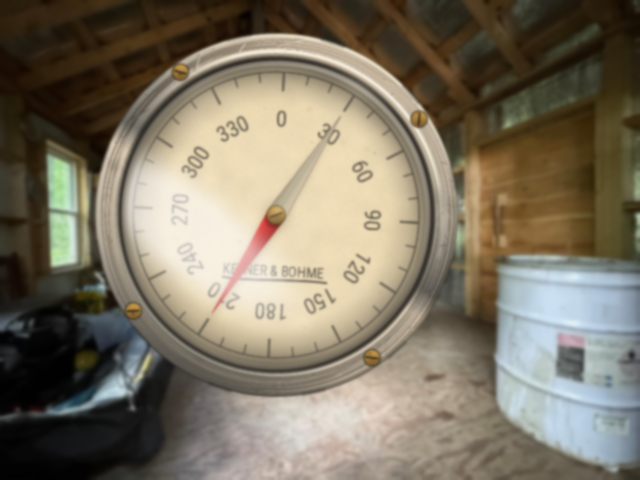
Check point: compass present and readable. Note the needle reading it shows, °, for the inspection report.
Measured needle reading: 210 °
